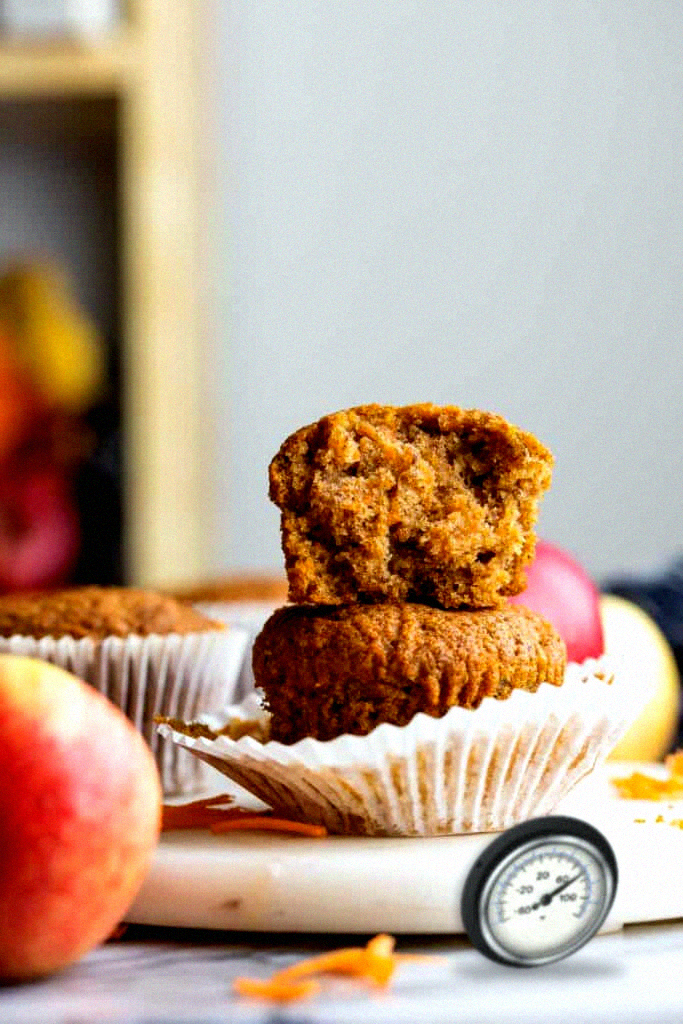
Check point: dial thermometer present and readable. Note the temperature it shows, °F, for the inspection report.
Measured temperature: 70 °F
